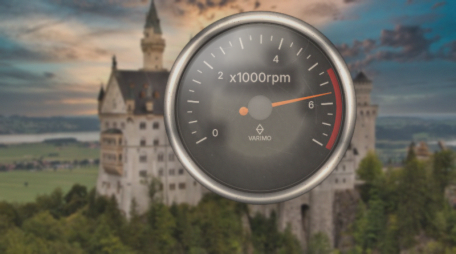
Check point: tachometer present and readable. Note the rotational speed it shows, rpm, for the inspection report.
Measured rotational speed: 5750 rpm
